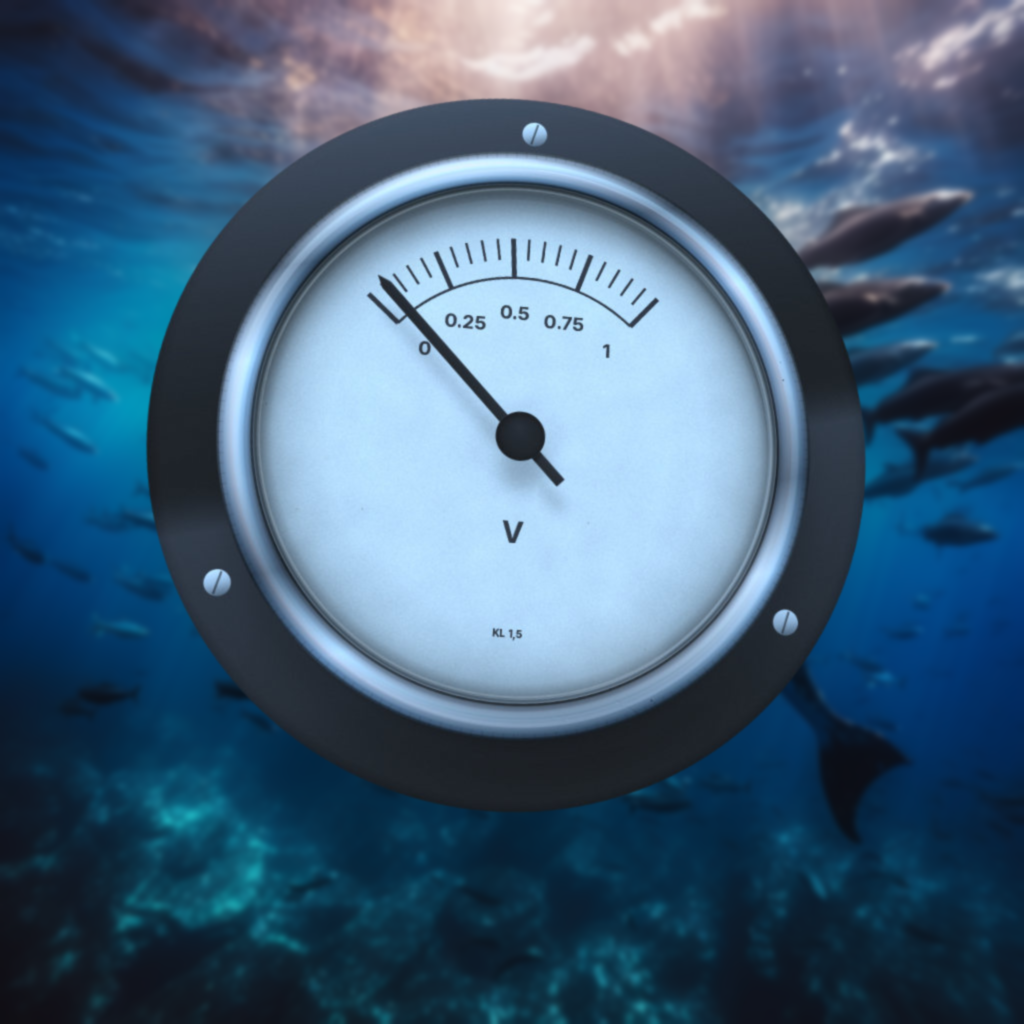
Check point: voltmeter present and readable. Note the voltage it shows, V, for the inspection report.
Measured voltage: 0.05 V
